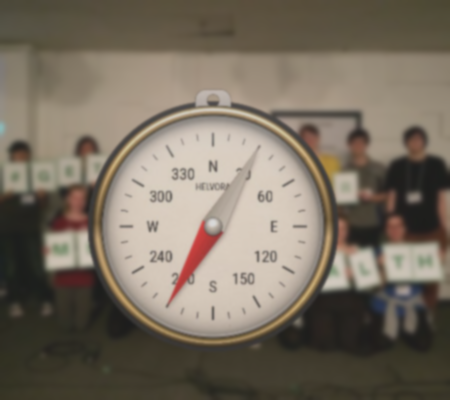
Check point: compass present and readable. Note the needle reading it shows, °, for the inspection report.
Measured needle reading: 210 °
